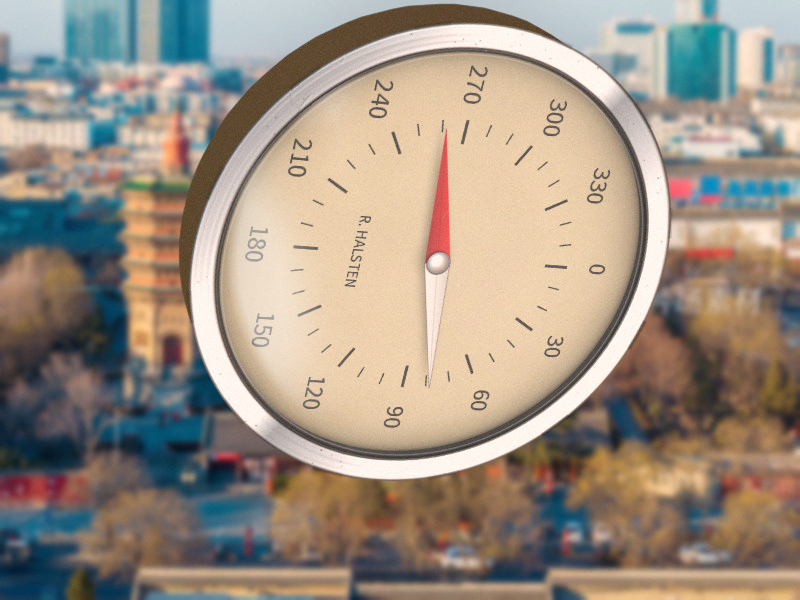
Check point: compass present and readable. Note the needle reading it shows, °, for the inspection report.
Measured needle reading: 260 °
